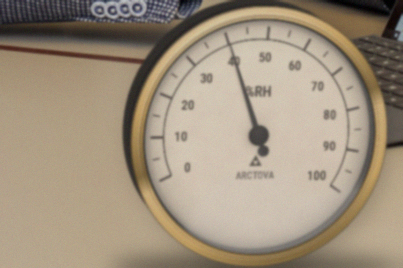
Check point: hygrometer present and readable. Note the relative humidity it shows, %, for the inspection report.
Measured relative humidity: 40 %
